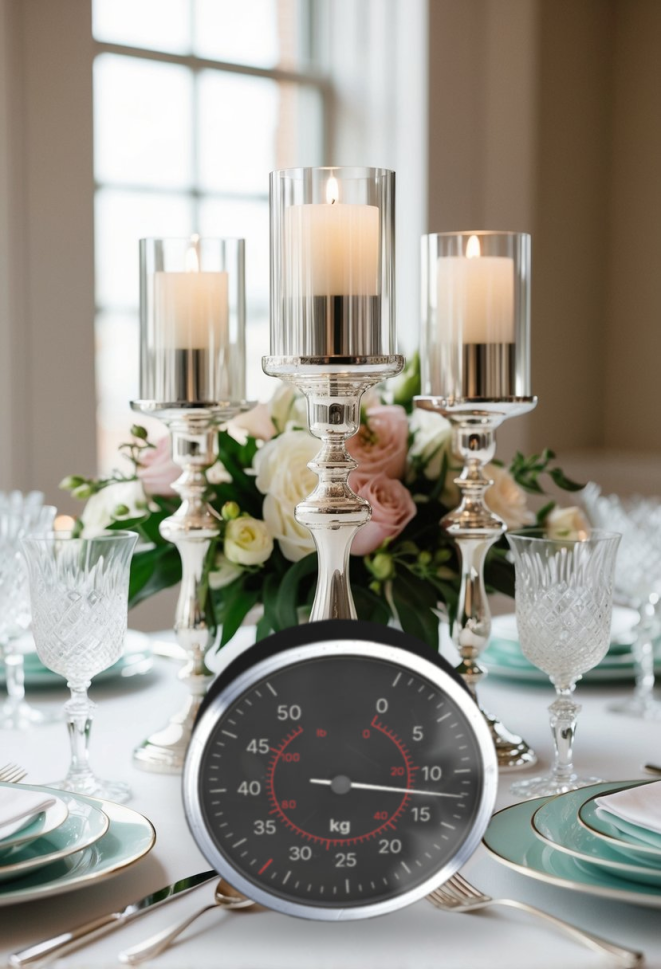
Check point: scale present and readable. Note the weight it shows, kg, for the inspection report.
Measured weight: 12 kg
